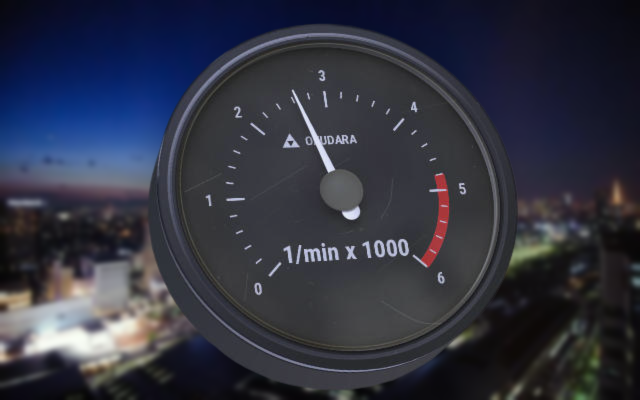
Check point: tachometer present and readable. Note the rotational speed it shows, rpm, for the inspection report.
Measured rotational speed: 2600 rpm
